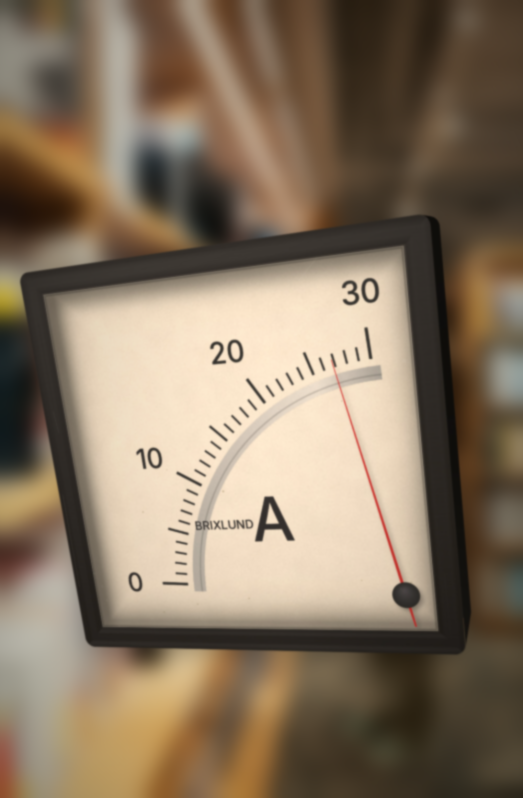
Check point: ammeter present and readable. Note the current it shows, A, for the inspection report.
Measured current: 27 A
